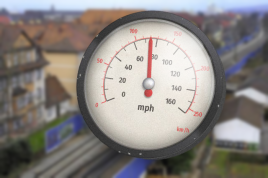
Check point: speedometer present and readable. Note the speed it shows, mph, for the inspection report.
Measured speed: 75 mph
